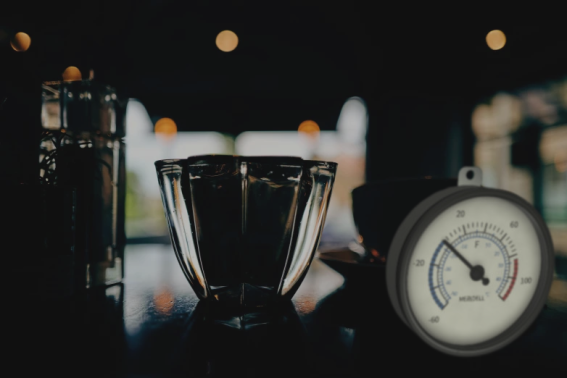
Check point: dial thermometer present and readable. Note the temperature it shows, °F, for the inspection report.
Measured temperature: 0 °F
